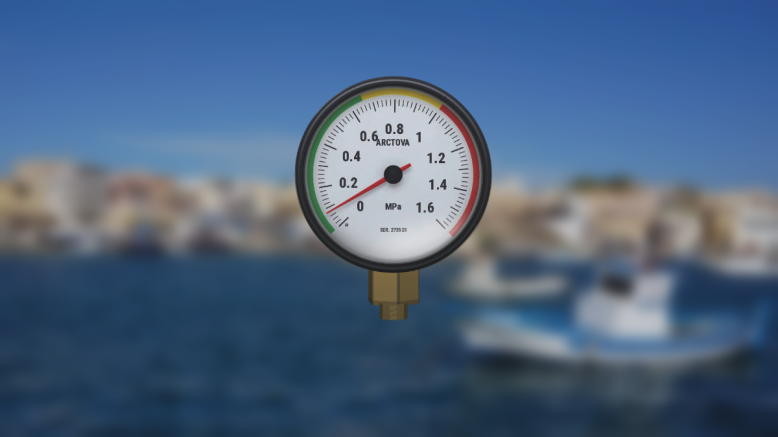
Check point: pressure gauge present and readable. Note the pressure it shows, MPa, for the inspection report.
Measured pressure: 0.08 MPa
